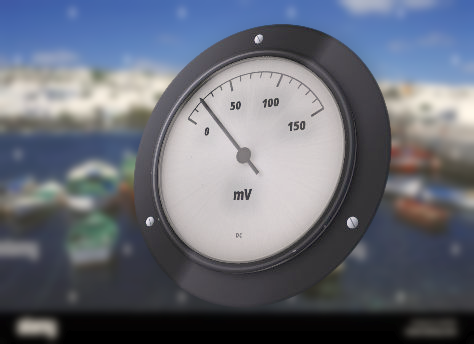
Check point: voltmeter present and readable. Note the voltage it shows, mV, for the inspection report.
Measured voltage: 20 mV
